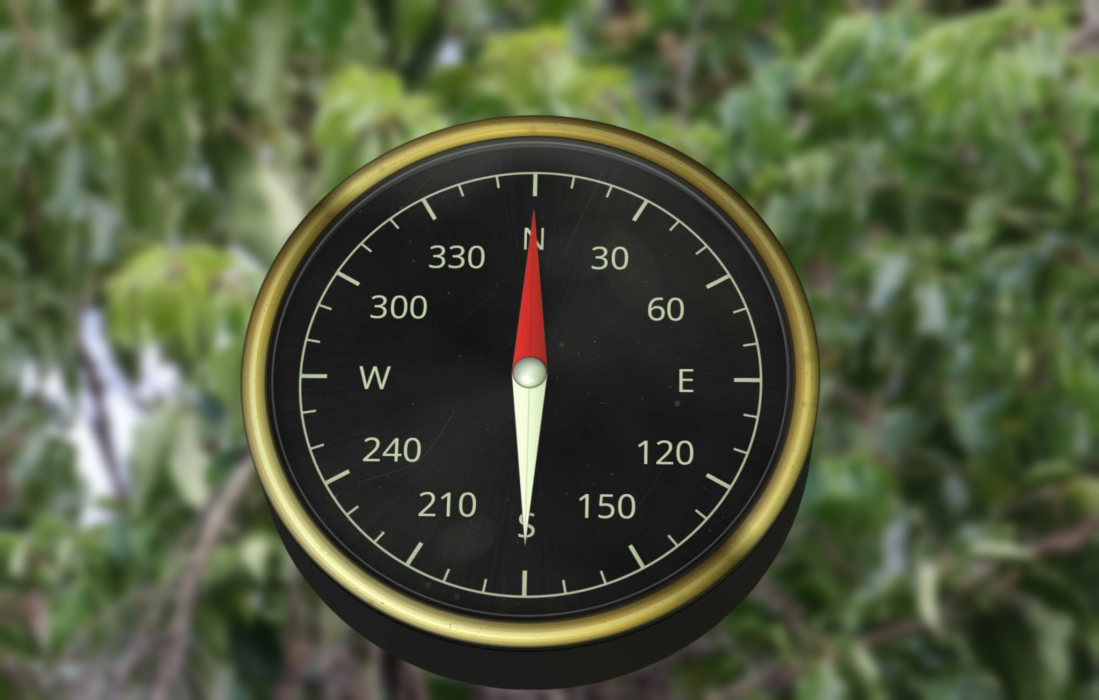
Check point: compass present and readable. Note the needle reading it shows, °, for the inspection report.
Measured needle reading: 0 °
